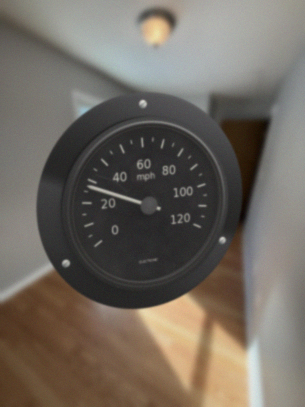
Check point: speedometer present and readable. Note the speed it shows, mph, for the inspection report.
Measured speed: 27.5 mph
